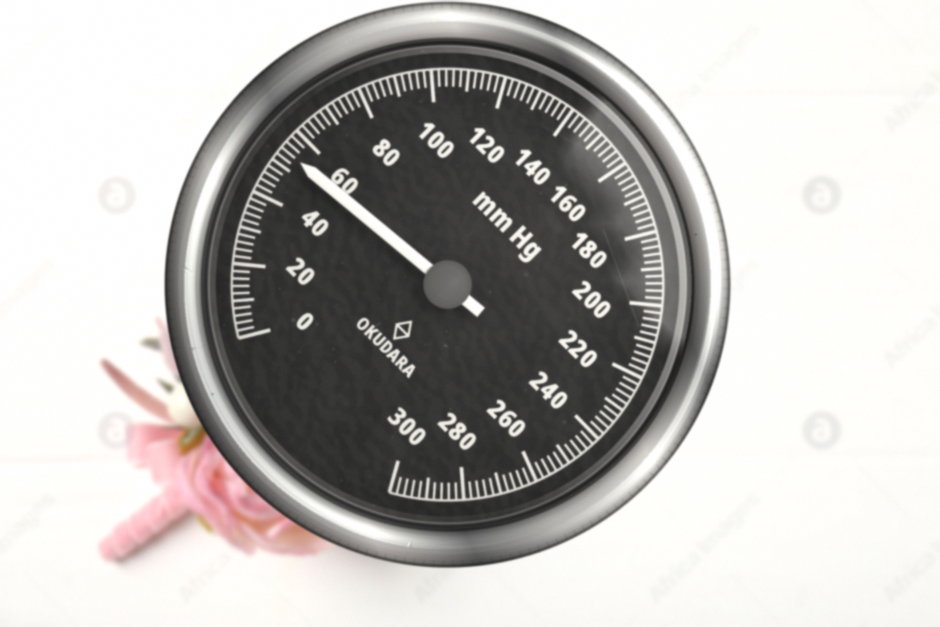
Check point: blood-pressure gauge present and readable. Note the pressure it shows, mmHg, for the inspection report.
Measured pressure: 54 mmHg
